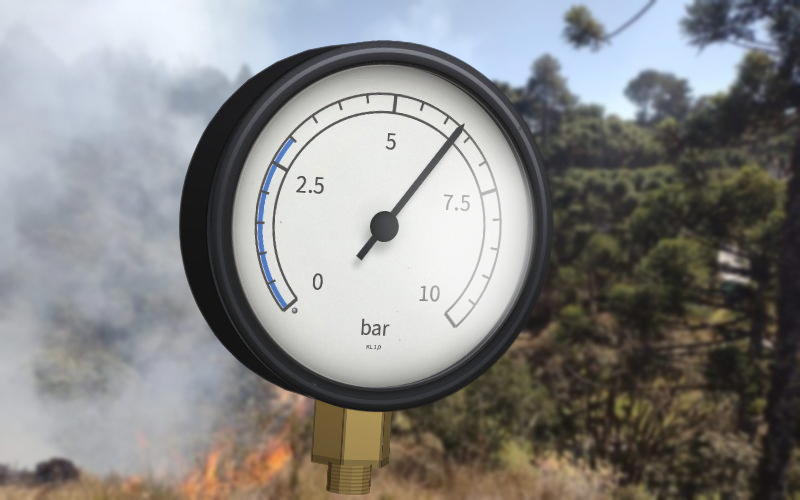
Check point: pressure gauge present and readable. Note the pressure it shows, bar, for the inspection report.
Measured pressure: 6.25 bar
